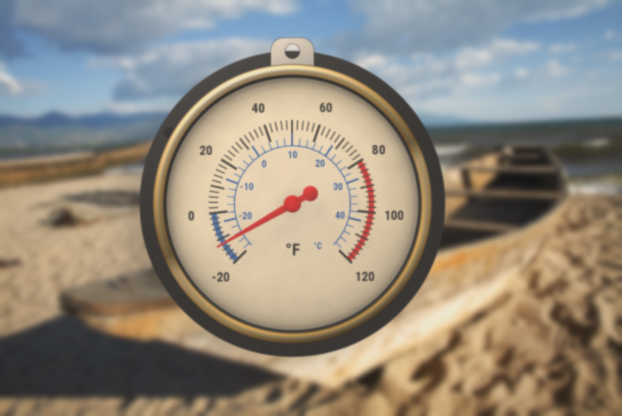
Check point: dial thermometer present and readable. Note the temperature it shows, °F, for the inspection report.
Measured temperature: -12 °F
